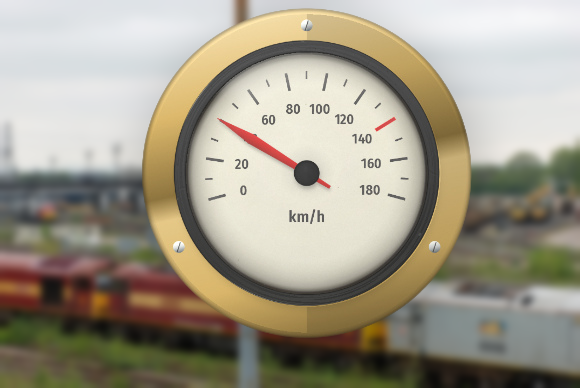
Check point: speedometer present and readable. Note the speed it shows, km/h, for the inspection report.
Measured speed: 40 km/h
